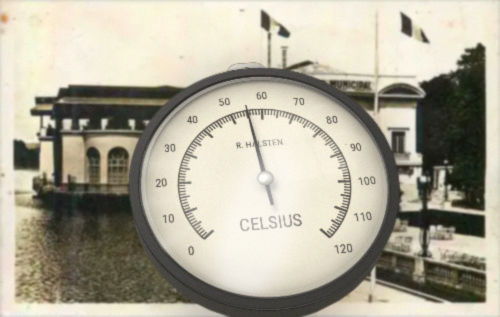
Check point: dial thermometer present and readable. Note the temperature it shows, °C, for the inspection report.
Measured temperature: 55 °C
